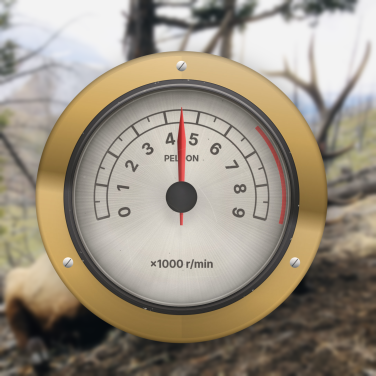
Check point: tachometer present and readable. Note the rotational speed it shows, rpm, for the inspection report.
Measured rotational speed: 4500 rpm
